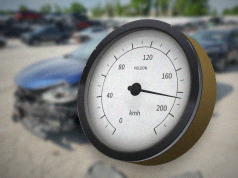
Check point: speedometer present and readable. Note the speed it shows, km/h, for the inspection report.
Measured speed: 185 km/h
